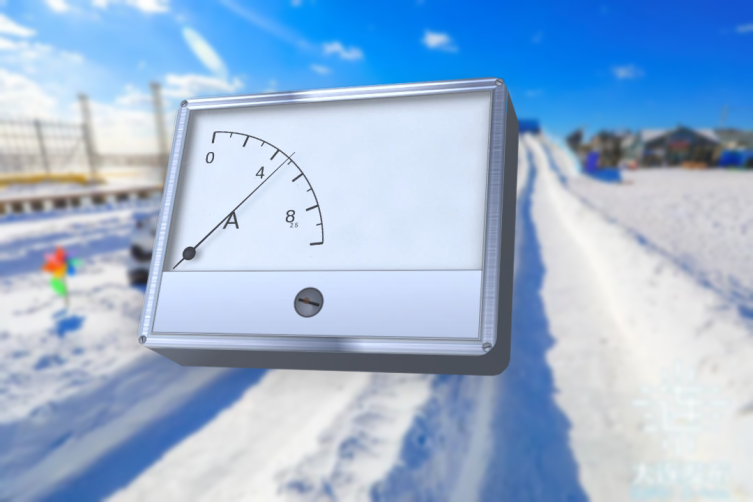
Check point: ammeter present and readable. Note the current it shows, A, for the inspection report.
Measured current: 5 A
